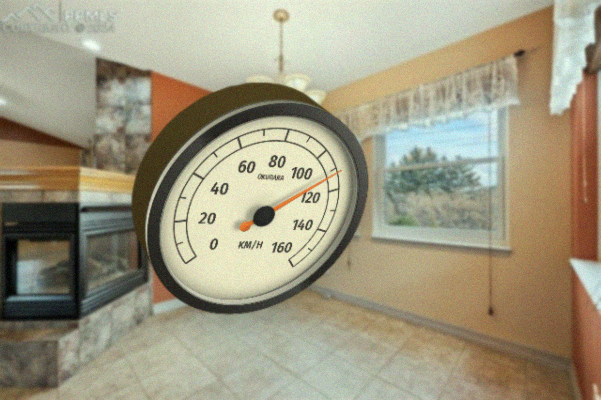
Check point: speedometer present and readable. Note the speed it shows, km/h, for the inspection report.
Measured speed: 110 km/h
